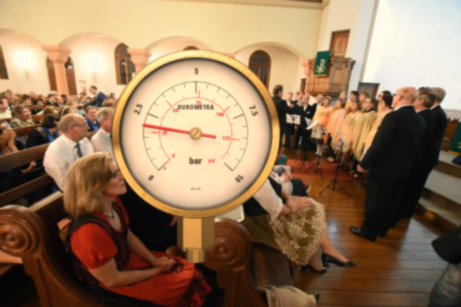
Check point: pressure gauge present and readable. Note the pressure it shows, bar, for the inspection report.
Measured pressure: 2 bar
